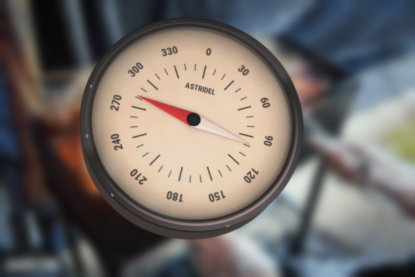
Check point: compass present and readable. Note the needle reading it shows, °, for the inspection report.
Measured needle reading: 280 °
